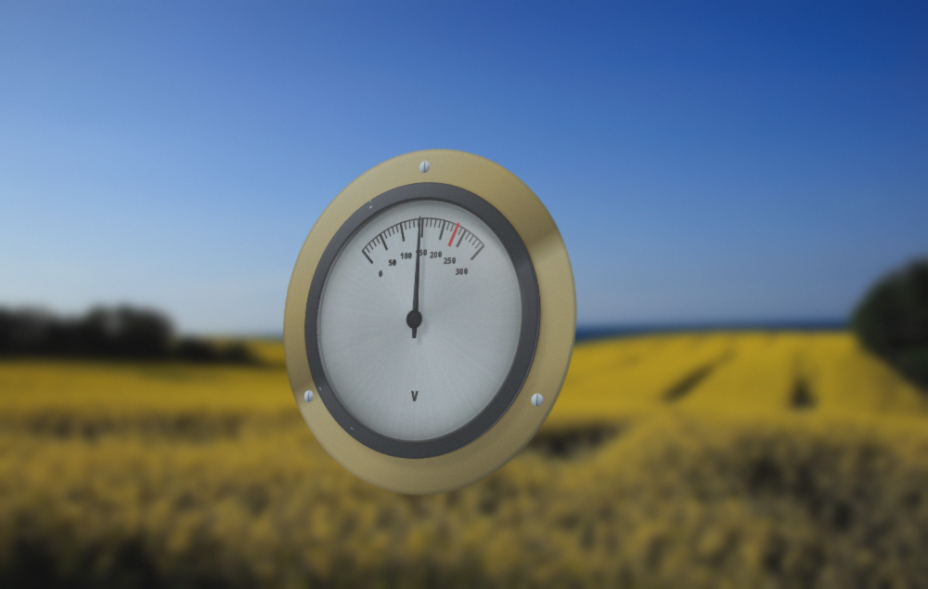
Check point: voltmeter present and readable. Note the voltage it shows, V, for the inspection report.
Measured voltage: 150 V
